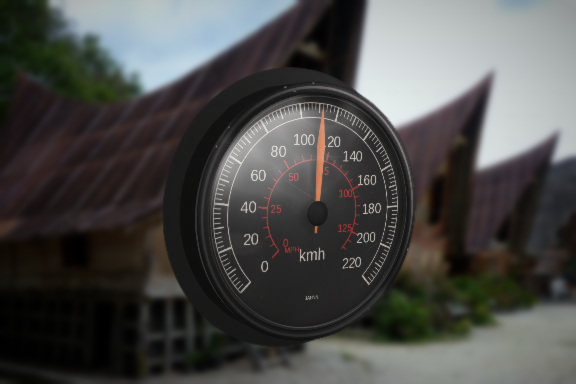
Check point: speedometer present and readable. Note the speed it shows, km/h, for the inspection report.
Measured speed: 110 km/h
